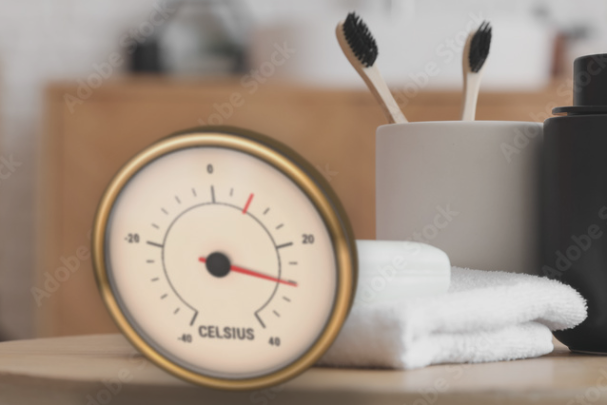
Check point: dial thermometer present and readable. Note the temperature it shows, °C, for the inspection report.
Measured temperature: 28 °C
